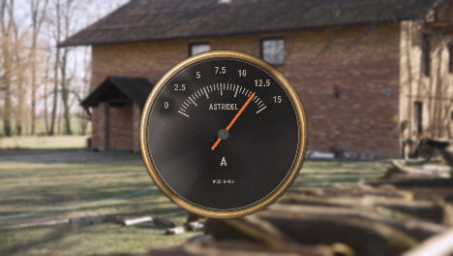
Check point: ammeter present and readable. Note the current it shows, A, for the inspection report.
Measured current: 12.5 A
